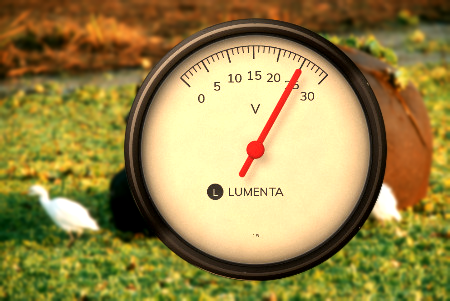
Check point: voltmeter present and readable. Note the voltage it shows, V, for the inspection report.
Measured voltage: 25 V
